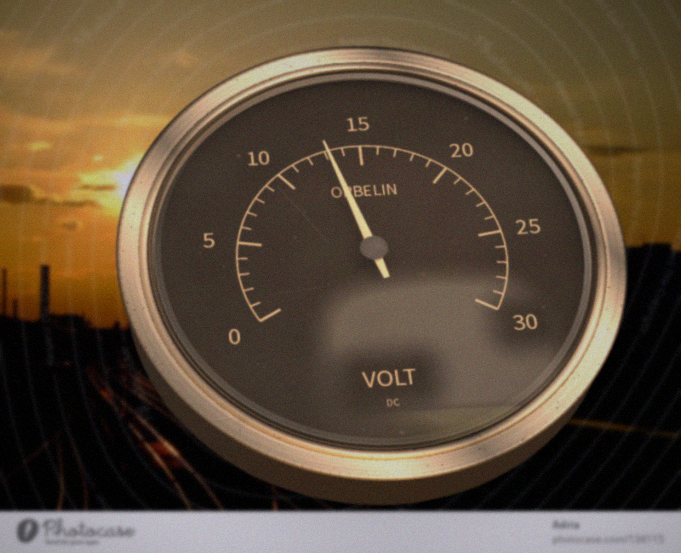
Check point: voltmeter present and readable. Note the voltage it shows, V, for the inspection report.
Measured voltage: 13 V
